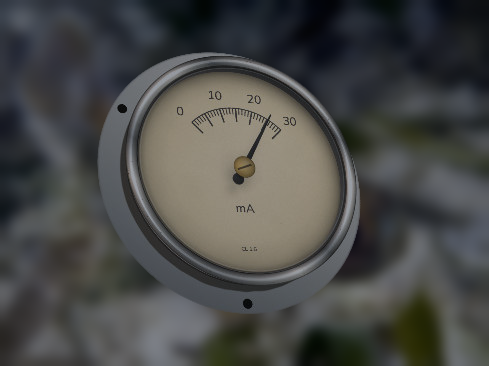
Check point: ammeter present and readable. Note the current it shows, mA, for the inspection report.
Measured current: 25 mA
